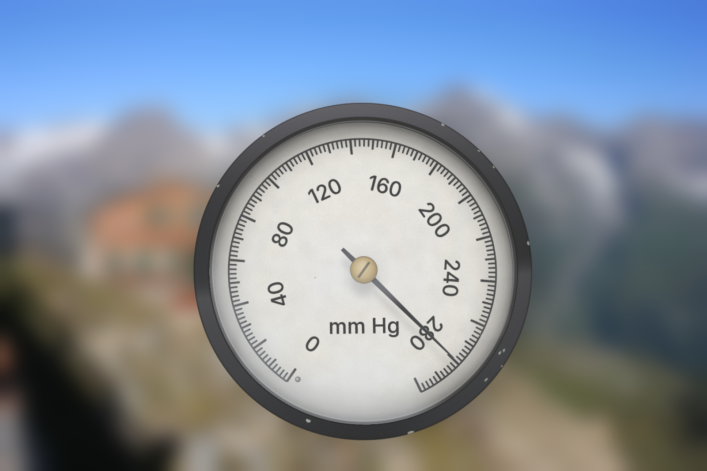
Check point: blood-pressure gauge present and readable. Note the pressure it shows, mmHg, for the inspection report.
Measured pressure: 280 mmHg
